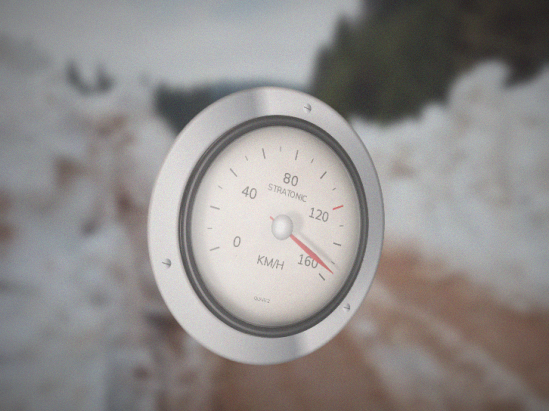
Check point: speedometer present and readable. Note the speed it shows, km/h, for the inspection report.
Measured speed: 155 km/h
